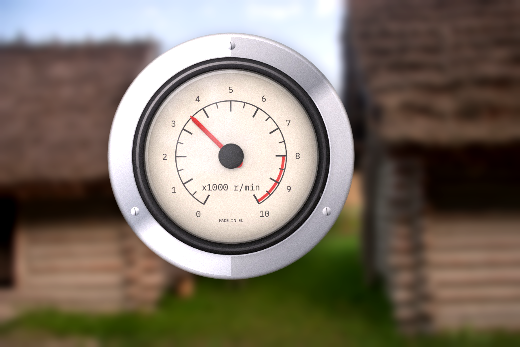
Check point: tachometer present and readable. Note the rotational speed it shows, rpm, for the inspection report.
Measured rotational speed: 3500 rpm
